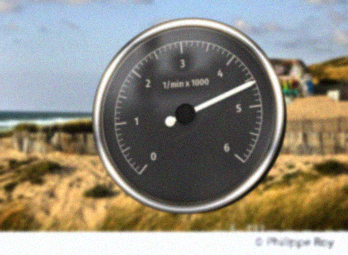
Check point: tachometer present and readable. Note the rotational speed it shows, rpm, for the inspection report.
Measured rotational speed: 4600 rpm
